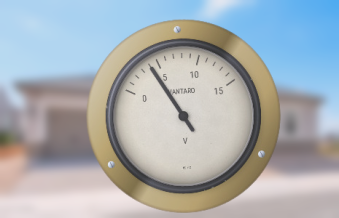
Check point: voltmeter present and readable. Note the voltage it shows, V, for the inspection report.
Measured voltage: 4 V
